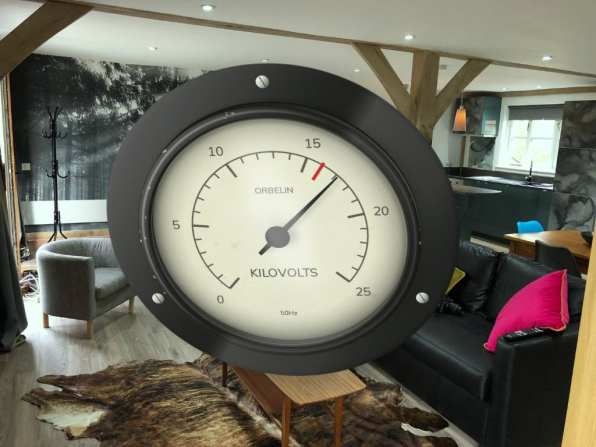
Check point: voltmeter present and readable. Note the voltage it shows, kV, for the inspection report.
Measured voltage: 17 kV
